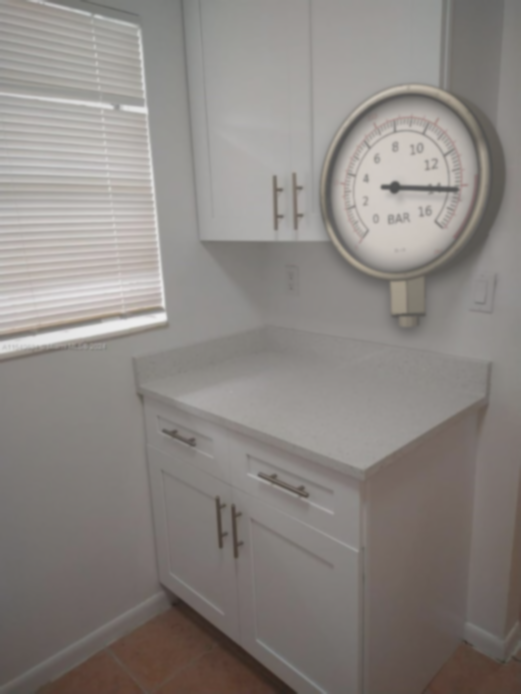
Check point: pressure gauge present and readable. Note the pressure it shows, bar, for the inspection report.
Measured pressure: 14 bar
